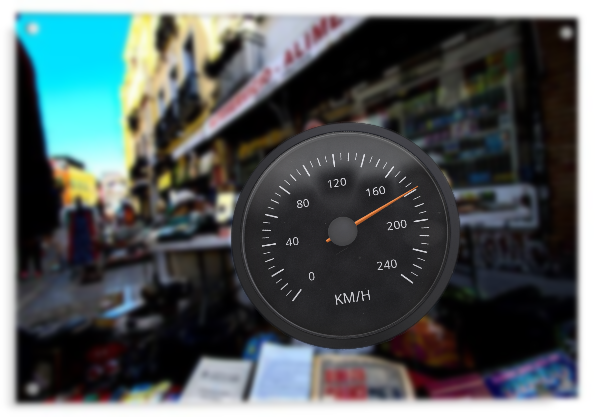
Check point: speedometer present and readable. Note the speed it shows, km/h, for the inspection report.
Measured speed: 180 km/h
